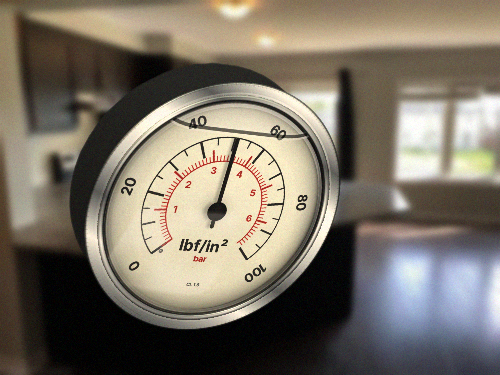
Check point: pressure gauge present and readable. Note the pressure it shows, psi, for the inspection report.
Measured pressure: 50 psi
